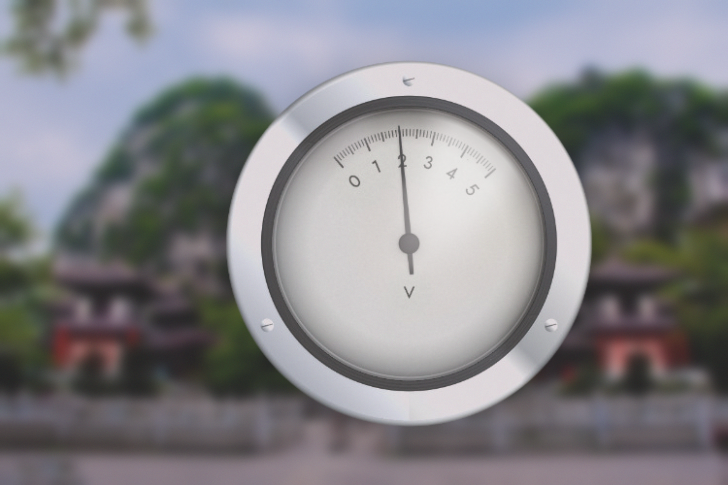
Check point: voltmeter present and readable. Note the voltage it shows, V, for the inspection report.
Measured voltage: 2 V
